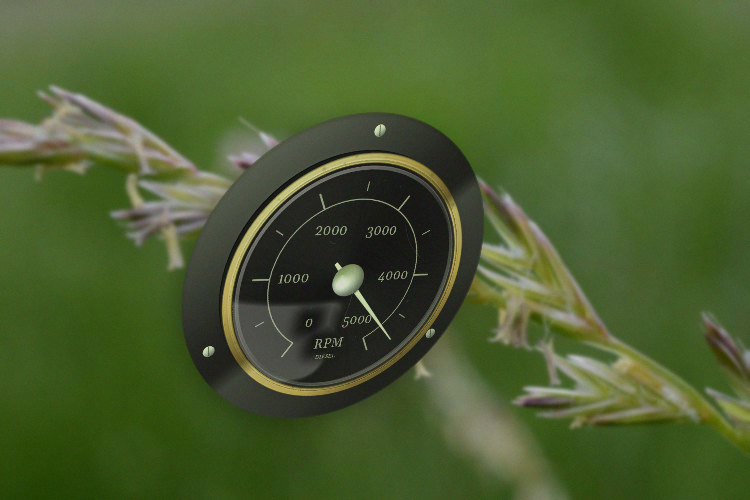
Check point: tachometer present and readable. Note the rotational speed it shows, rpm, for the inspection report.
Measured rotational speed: 4750 rpm
